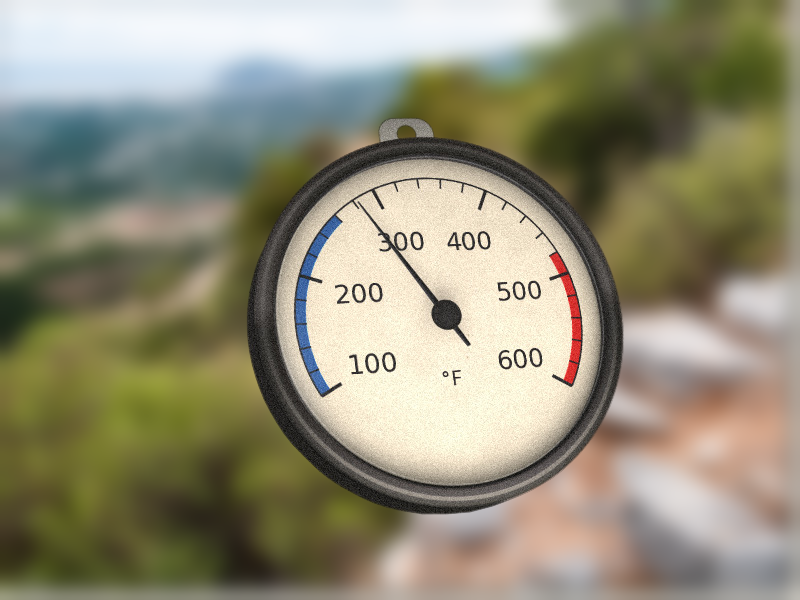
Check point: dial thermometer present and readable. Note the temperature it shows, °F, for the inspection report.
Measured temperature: 280 °F
